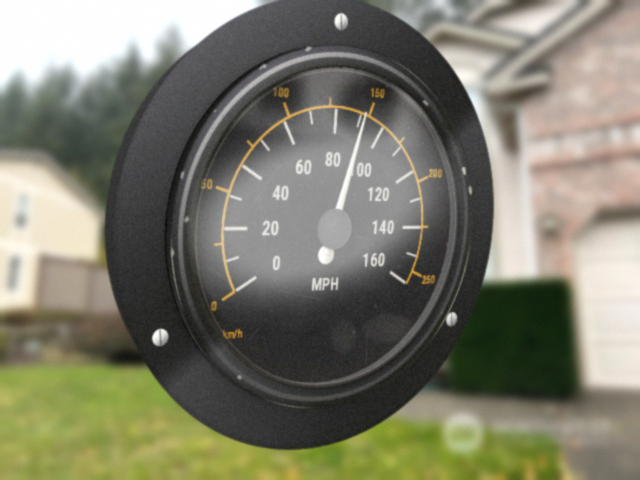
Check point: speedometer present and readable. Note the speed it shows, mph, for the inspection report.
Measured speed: 90 mph
